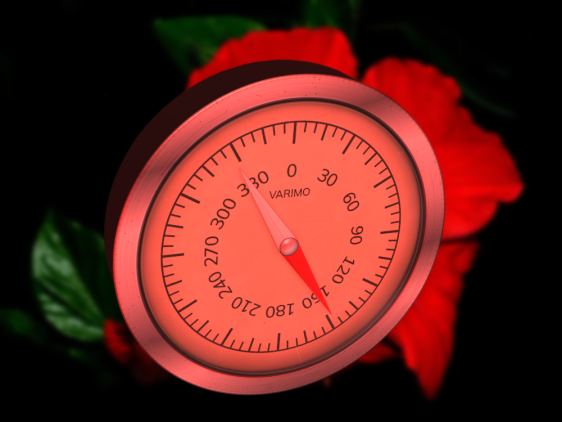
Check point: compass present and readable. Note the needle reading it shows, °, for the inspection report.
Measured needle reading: 147.5 °
